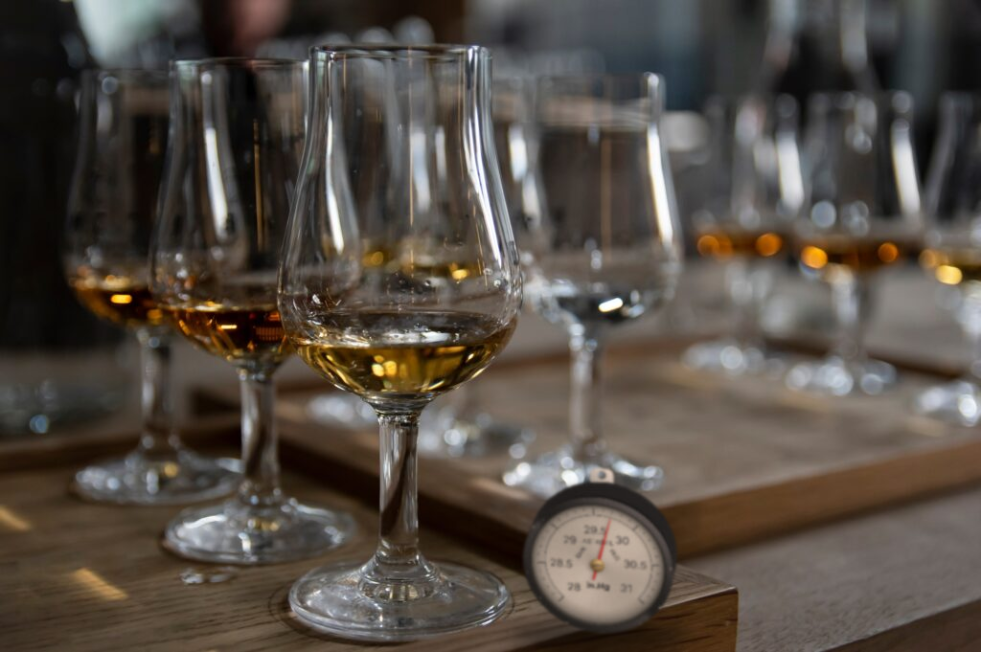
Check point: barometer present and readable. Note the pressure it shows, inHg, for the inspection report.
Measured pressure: 29.7 inHg
